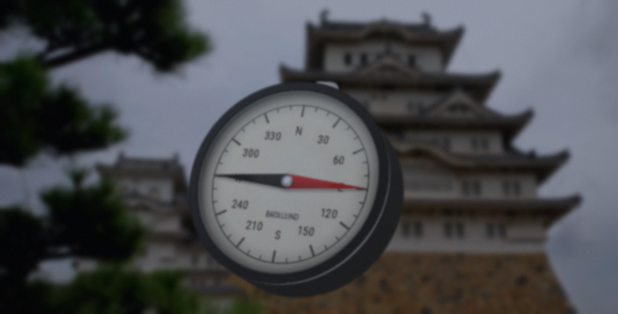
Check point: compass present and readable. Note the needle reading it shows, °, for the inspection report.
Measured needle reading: 90 °
